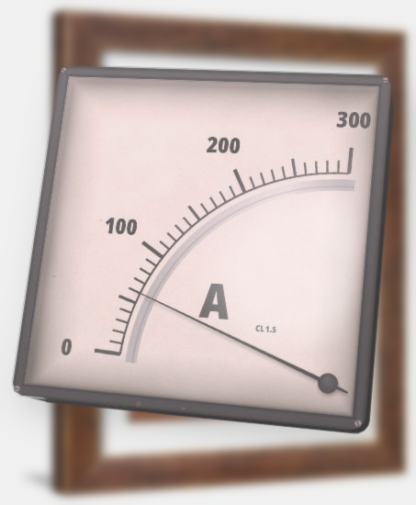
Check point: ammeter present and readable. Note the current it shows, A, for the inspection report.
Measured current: 60 A
